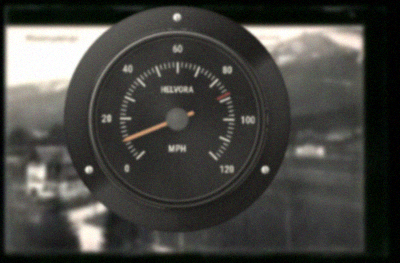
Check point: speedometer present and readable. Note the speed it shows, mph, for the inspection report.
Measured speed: 10 mph
